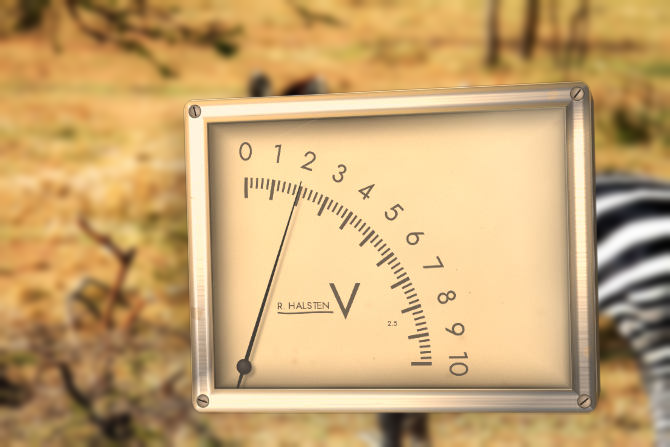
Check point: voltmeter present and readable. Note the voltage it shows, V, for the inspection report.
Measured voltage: 2 V
